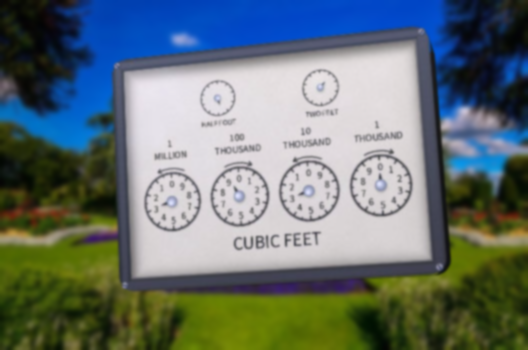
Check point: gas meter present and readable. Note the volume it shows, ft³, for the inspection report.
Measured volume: 293000 ft³
